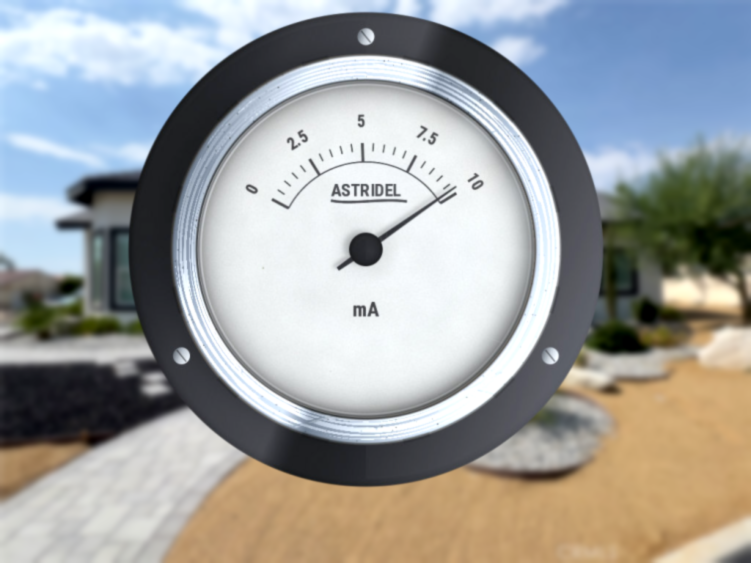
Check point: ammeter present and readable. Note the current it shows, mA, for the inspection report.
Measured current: 9.75 mA
